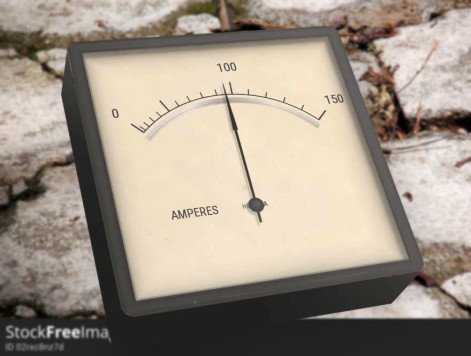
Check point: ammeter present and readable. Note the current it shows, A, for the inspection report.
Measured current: 95 A
